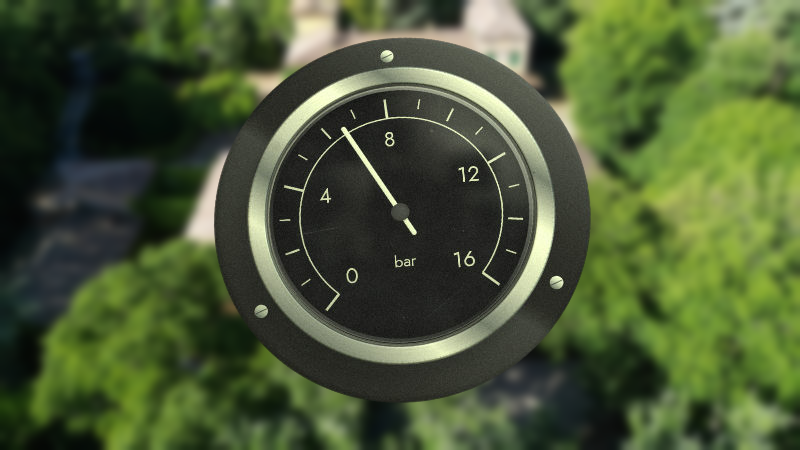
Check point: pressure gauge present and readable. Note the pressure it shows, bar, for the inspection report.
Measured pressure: 6.5 bar
